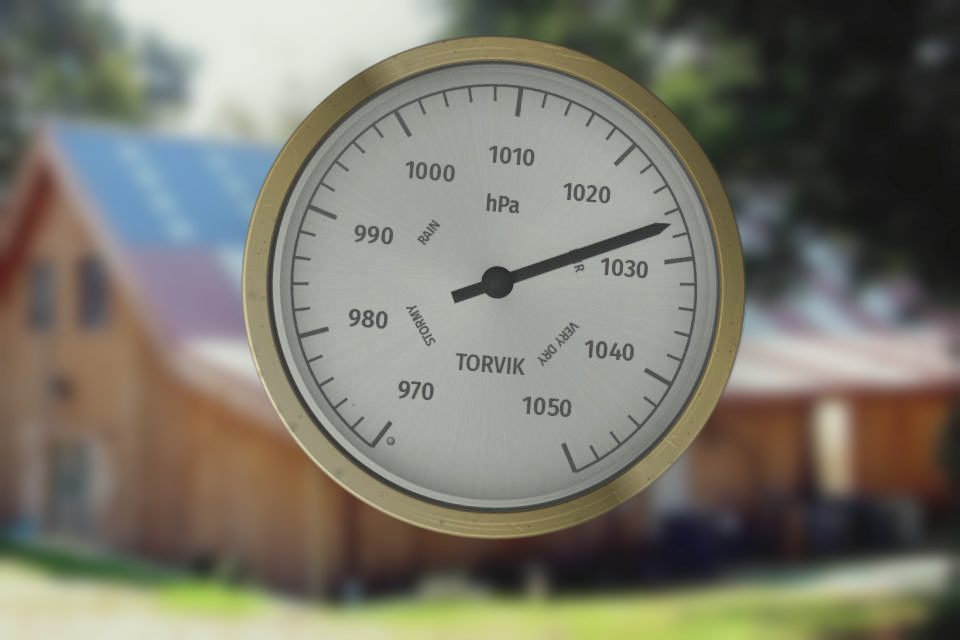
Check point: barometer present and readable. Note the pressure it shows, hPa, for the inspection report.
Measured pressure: 1027 hPa
